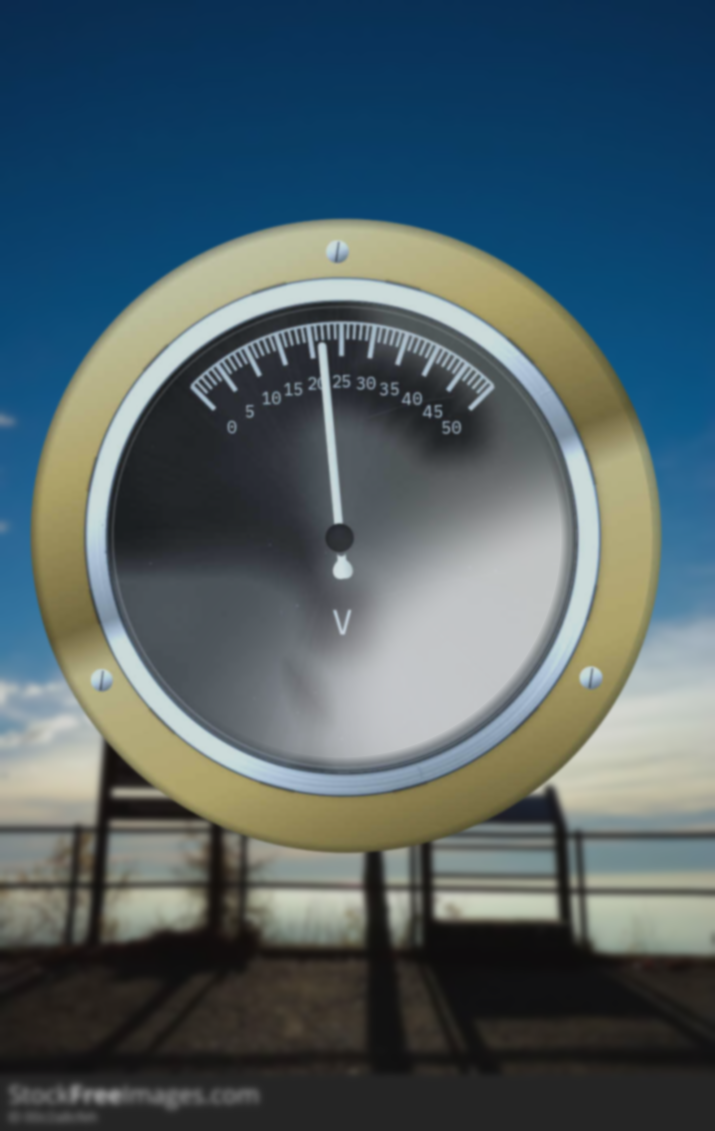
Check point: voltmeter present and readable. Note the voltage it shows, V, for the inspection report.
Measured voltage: 22 V
